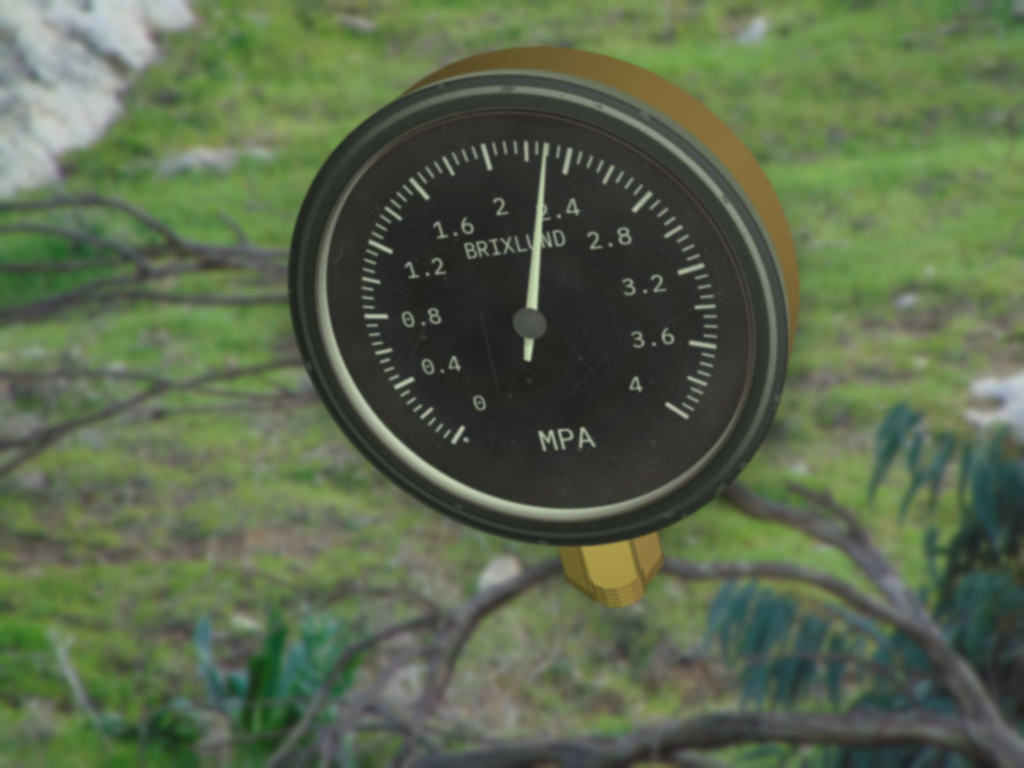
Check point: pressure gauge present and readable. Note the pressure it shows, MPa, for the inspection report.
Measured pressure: 2.3 MPa
